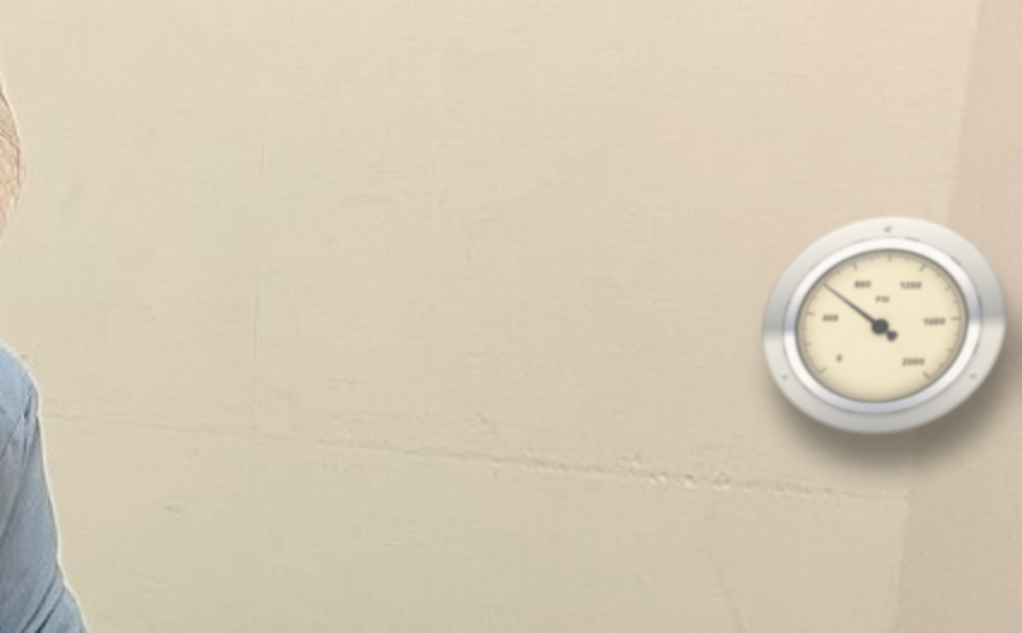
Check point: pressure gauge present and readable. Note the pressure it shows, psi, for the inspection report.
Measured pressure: 600 psi
